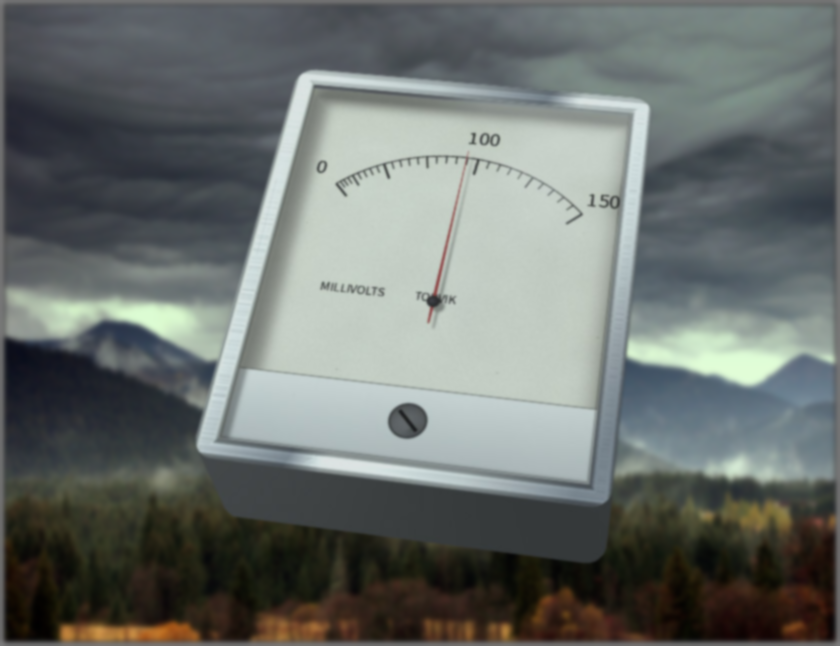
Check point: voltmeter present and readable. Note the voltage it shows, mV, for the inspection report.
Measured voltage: 95 mV
